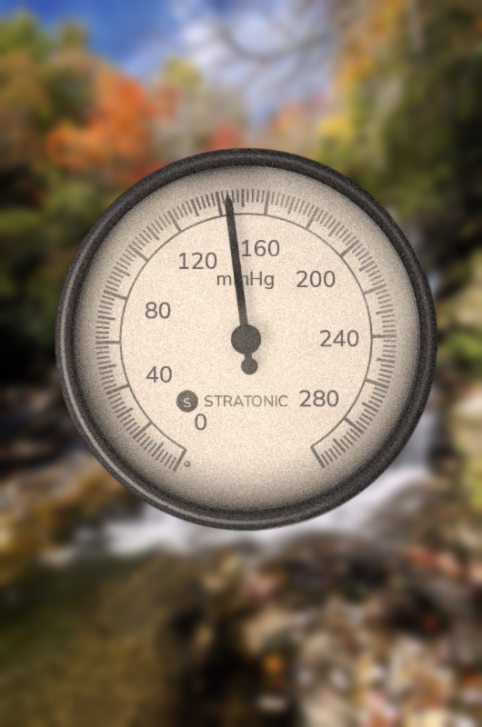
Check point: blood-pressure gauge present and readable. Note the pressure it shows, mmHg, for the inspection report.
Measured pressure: 144 mmHg
